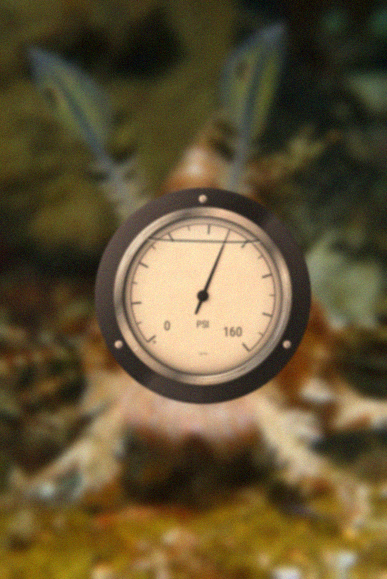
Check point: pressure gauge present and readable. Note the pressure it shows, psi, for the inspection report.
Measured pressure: 90 psi
